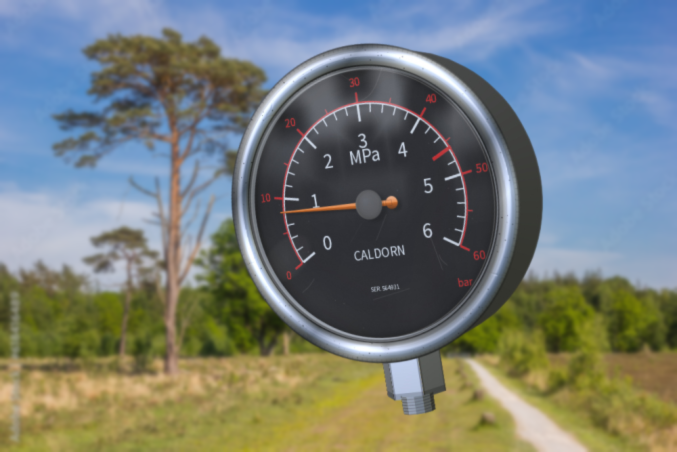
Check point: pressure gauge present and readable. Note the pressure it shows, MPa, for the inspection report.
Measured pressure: 0.8 MPa
